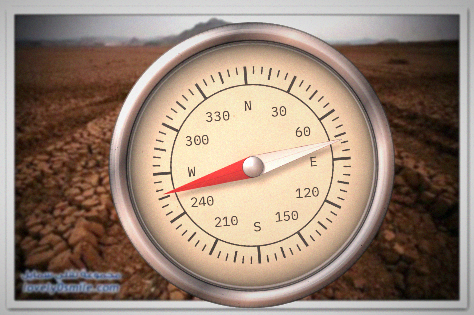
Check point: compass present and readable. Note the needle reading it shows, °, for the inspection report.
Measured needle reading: 257.5 °
